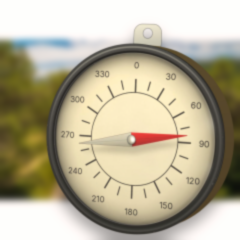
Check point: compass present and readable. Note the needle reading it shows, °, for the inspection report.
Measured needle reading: 82.5 °
